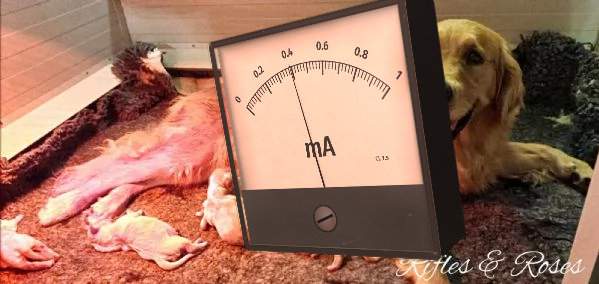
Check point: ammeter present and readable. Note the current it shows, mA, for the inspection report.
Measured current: 0.4 mA
